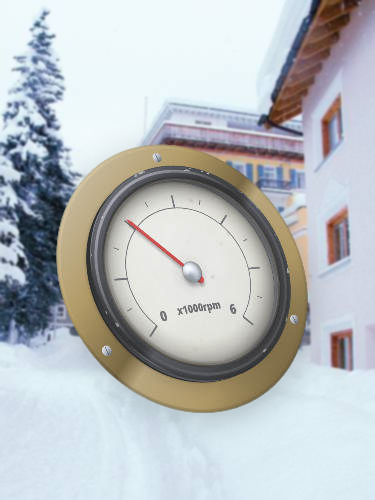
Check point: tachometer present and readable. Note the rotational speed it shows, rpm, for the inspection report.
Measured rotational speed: 2000 rpm
